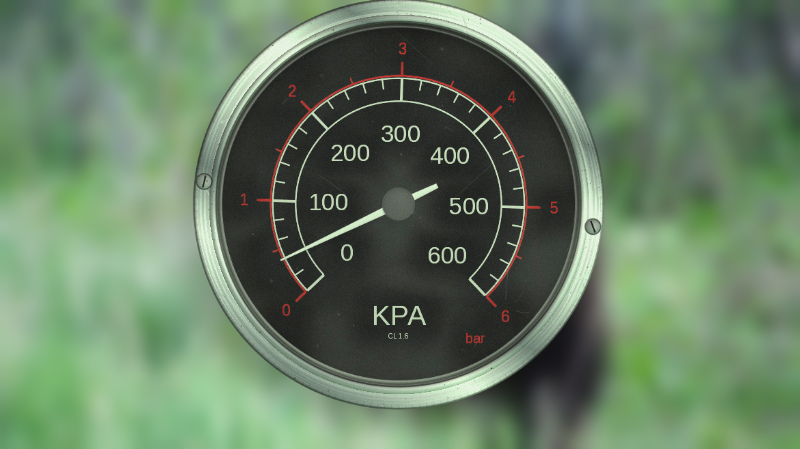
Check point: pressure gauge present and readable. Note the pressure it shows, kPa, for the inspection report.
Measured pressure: 40 kPa
